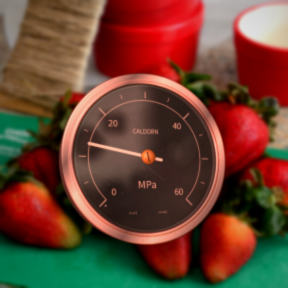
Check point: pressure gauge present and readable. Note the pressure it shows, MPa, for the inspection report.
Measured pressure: 12.5 MPa
